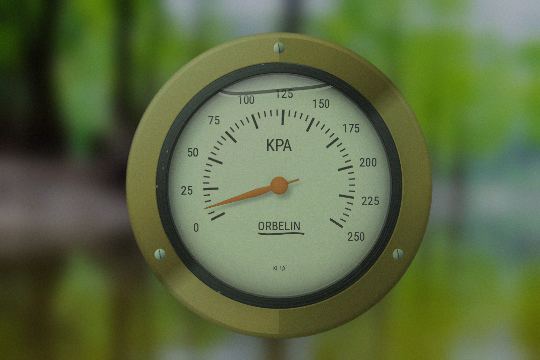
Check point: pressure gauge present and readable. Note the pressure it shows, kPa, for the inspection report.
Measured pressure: 10 kPa
